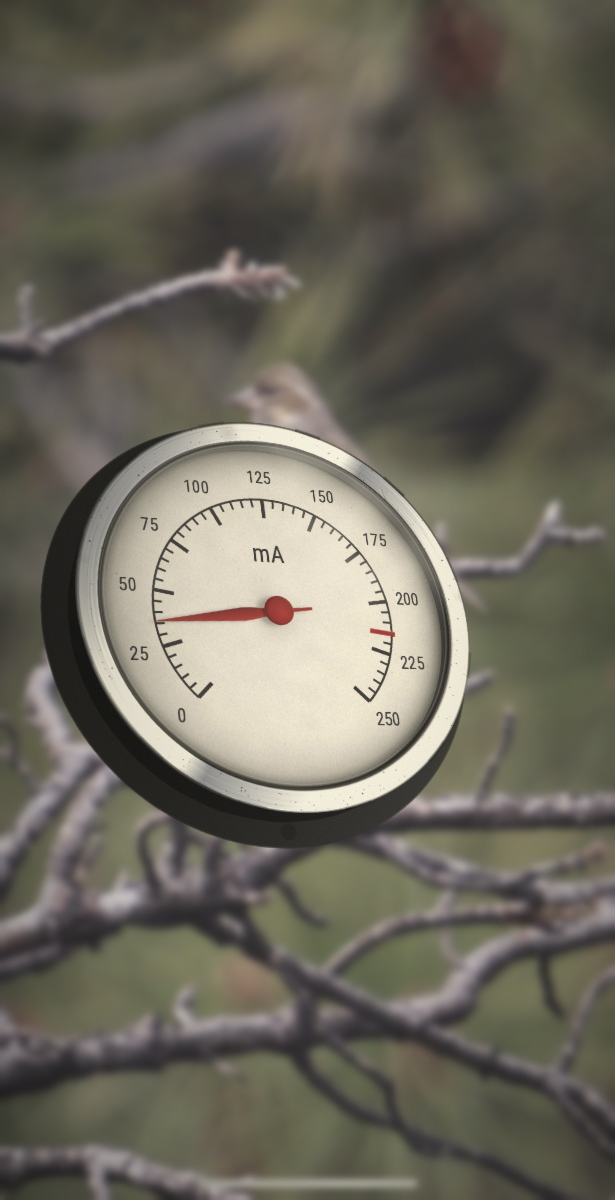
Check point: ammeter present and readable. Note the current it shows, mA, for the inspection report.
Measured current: 35 mA
